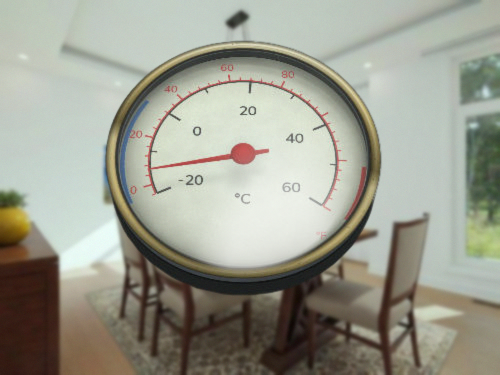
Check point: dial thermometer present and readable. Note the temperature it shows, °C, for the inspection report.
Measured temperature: -15 °C
